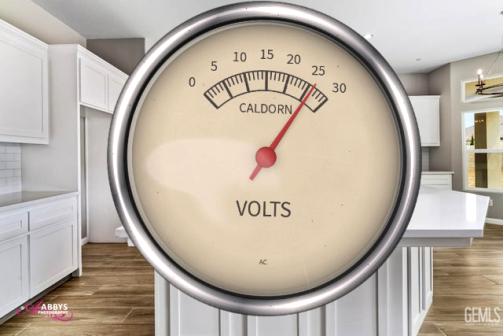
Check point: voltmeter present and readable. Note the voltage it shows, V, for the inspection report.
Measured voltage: 26 V
